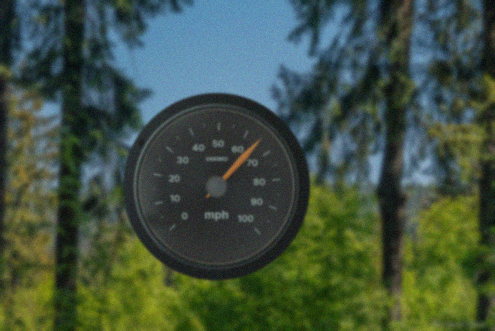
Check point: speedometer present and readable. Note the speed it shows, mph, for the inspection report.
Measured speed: 65 mph
